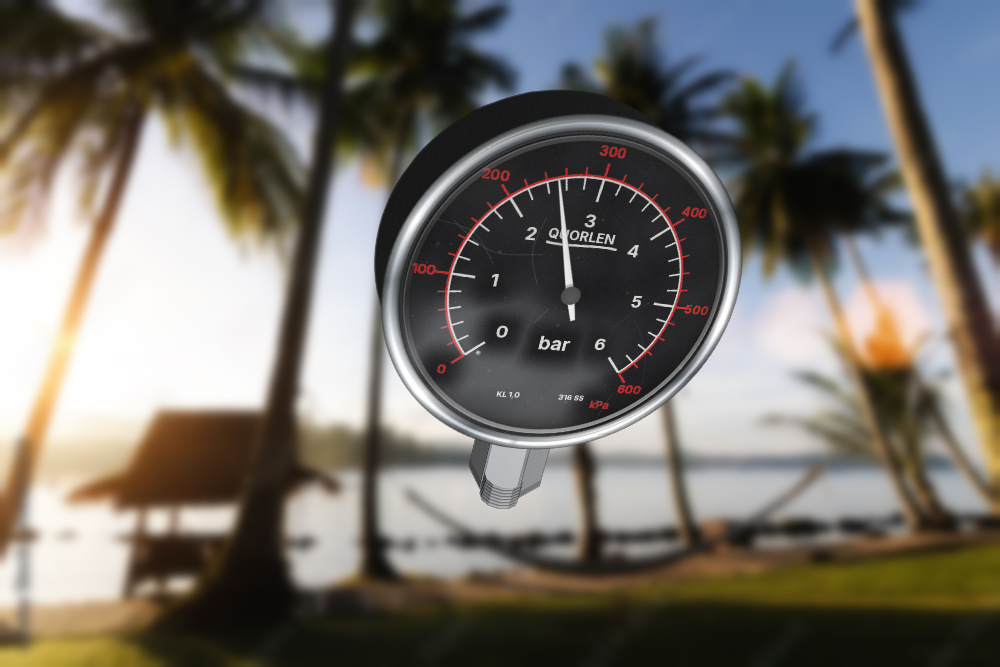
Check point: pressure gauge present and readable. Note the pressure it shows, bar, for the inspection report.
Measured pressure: 2.5 bar
